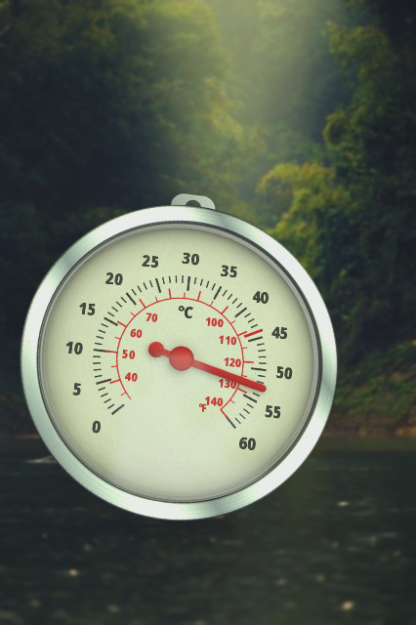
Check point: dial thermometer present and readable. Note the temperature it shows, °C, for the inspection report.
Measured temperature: 53 °C
